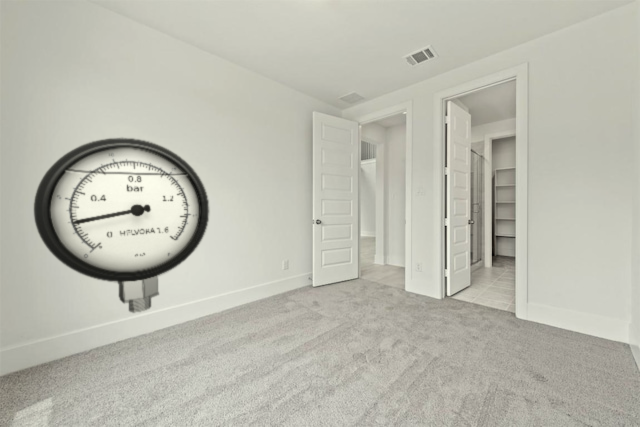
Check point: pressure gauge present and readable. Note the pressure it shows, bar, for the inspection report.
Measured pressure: 0.2 bar
